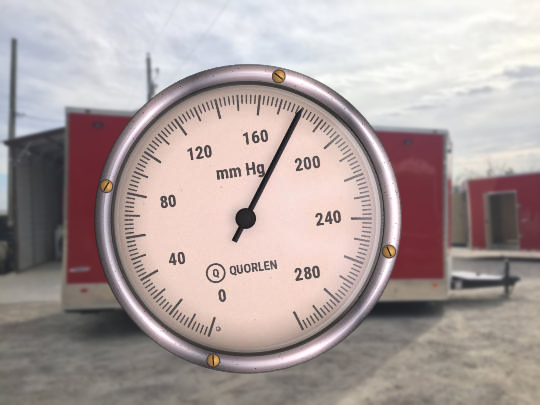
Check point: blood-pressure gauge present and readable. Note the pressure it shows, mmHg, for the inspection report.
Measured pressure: 180 mmHg
